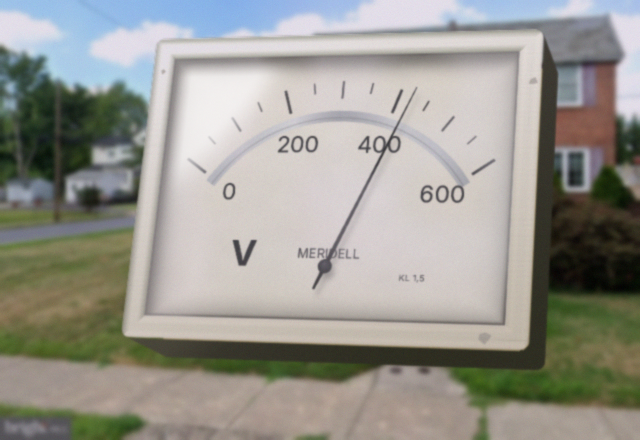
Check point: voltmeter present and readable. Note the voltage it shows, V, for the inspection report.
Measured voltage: 425 V
